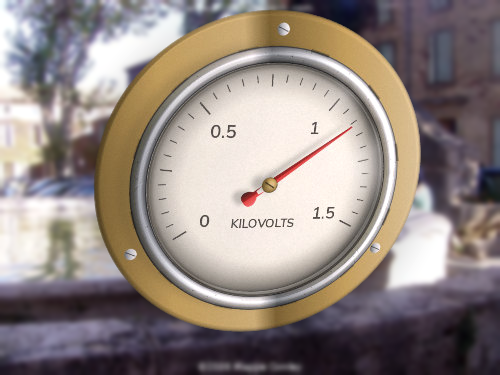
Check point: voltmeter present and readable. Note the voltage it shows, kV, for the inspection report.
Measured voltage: 1.1 kV
